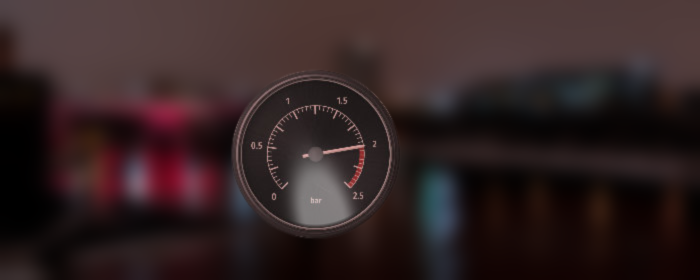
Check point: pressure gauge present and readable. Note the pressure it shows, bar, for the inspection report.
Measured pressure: 2 bar
